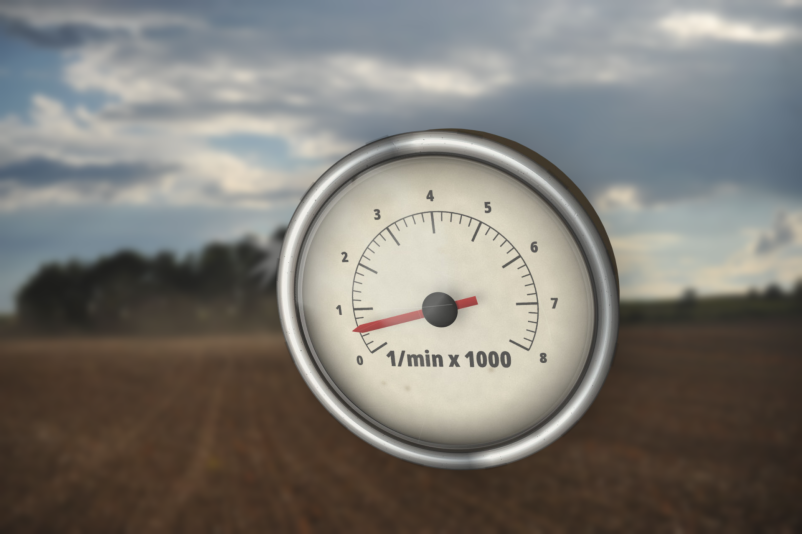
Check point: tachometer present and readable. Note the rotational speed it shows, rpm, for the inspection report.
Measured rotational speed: 600 rpm
